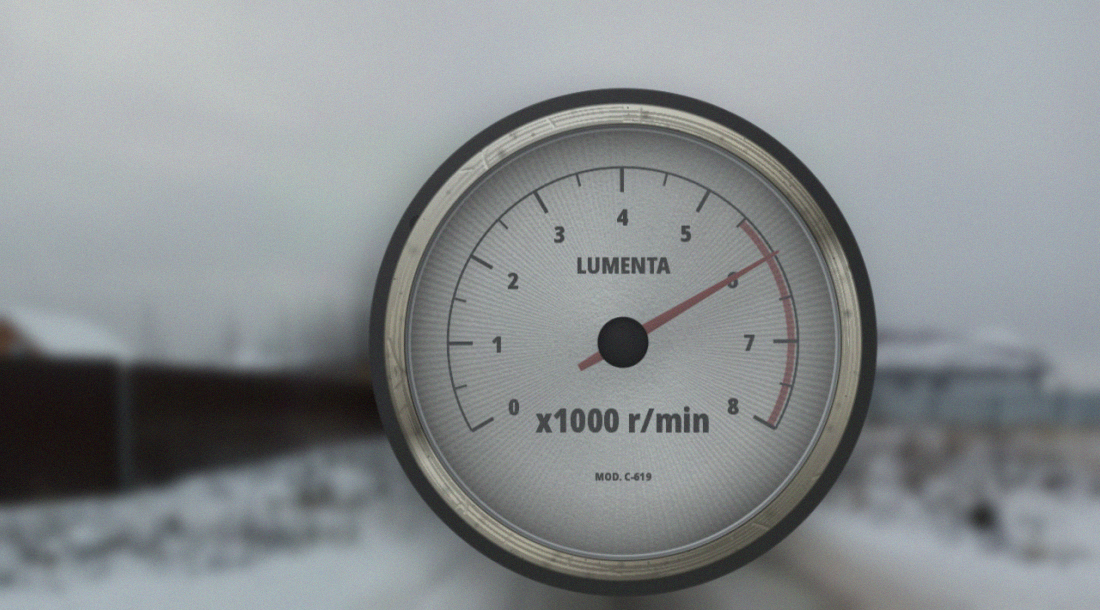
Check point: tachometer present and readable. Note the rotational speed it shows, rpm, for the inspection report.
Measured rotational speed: 6000 rpm
